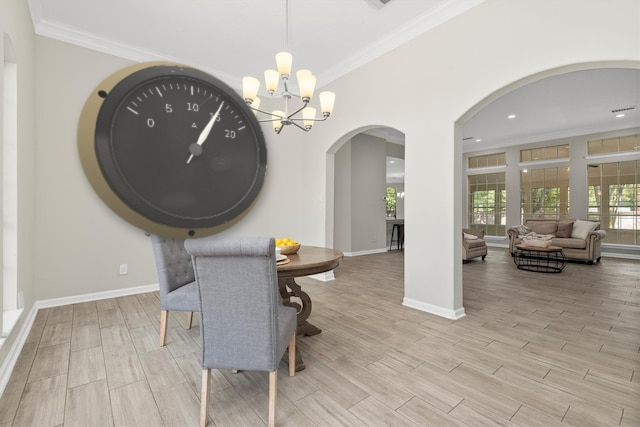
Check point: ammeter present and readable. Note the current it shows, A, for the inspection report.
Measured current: 15 A
